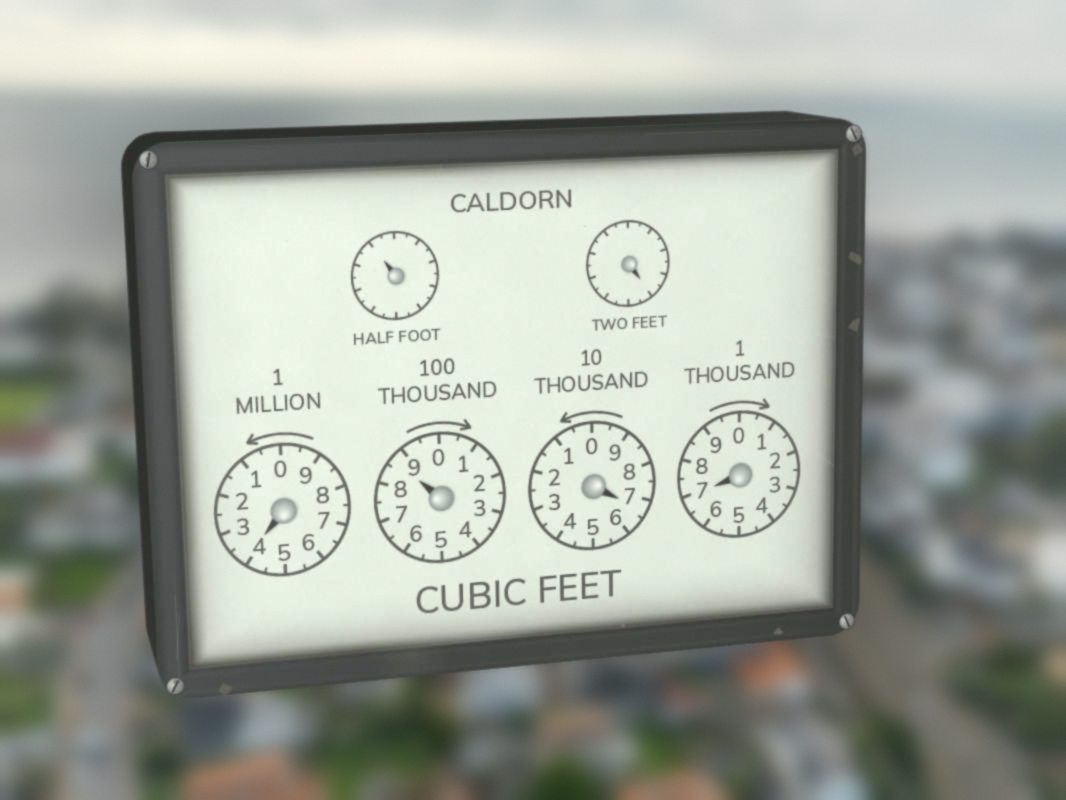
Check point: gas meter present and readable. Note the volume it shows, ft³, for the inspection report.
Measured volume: 386700 ft³
